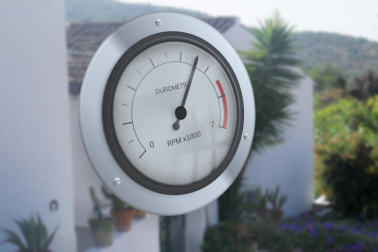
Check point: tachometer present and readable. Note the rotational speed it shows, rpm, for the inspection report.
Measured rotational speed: 4500 rpm
